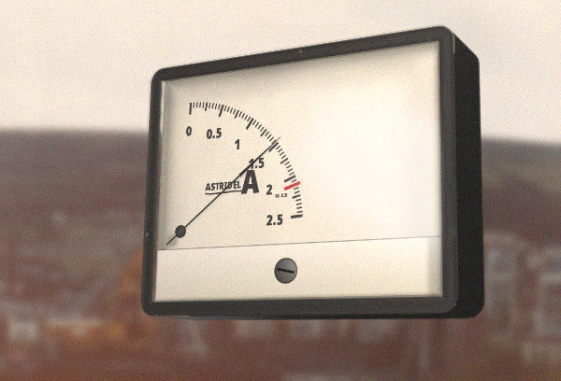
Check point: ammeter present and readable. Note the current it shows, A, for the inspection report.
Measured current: 1.5 A
